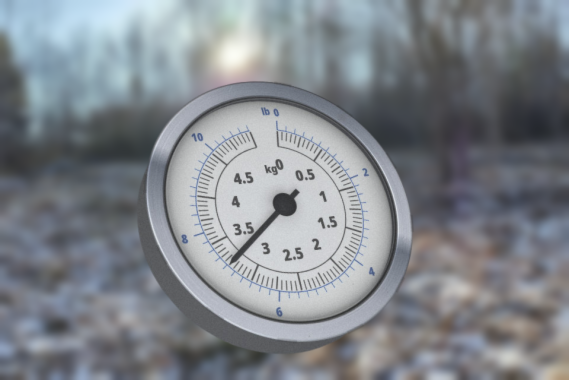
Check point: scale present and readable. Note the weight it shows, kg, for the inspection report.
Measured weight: 3.25 kg
